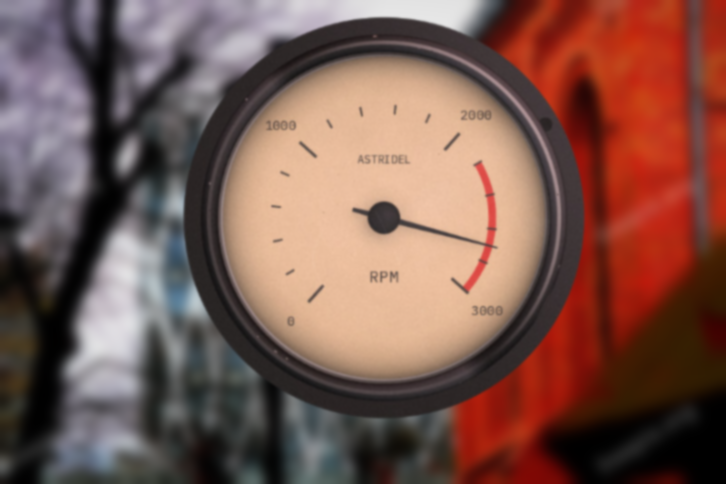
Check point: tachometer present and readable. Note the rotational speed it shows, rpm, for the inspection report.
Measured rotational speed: 2700 rpm
